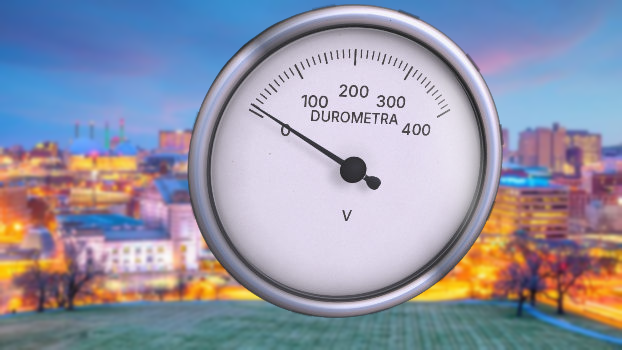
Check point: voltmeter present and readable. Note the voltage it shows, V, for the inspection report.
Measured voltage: 10 V
